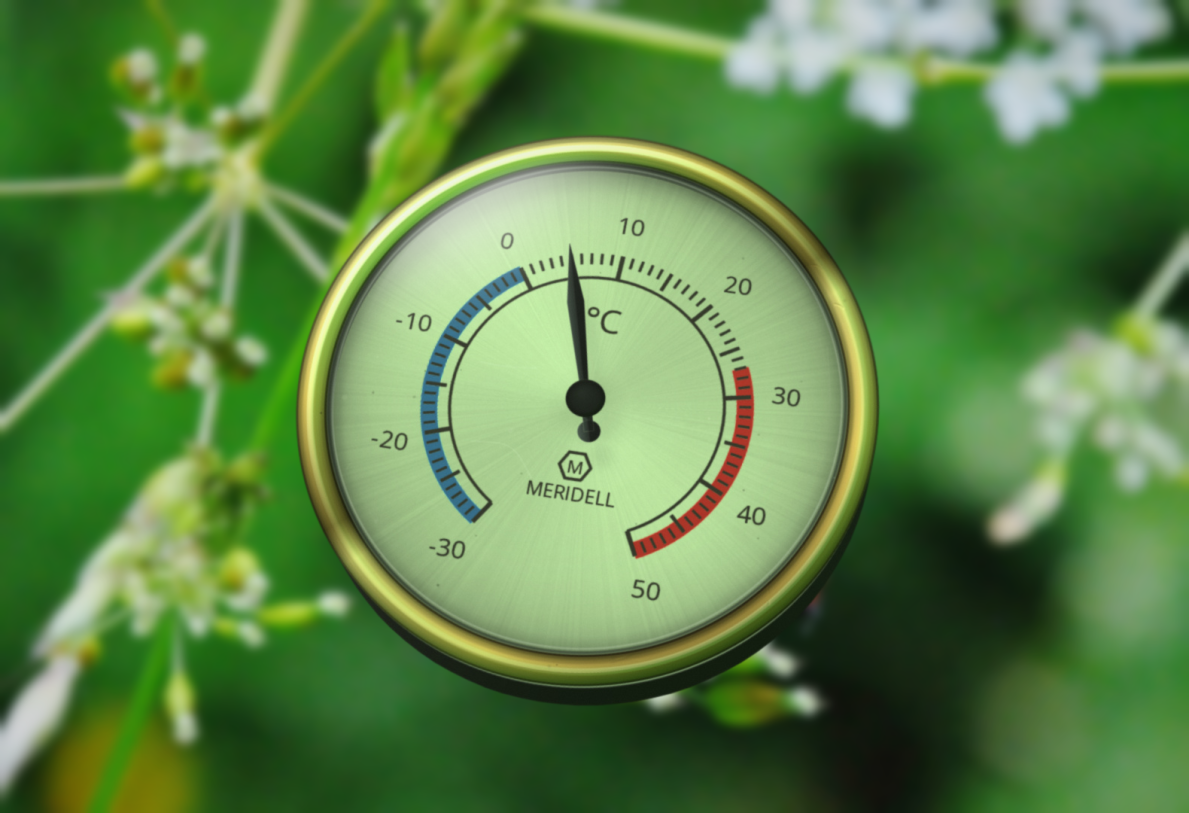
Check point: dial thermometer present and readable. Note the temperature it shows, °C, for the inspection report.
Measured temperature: 5 °C
